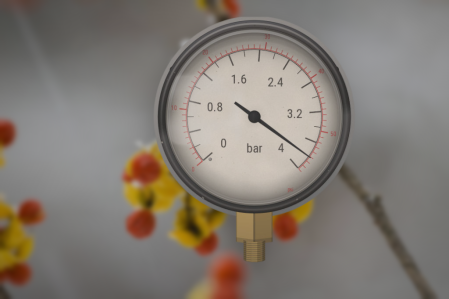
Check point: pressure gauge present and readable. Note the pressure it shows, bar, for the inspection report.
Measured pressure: 3.8 bar
